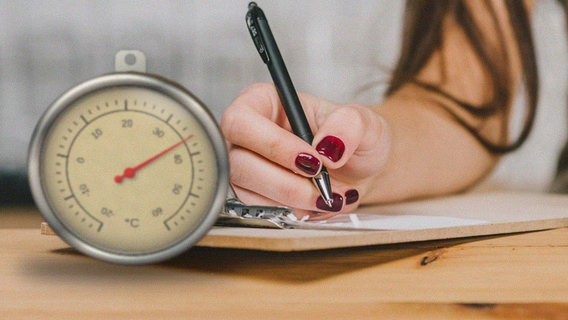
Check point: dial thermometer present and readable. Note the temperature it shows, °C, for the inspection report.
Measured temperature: 36 °C
